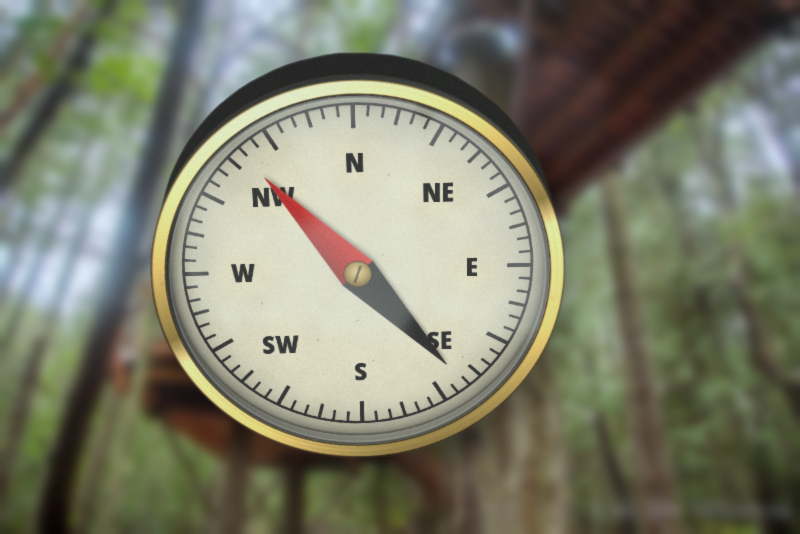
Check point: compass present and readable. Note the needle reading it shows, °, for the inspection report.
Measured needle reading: 320 °
